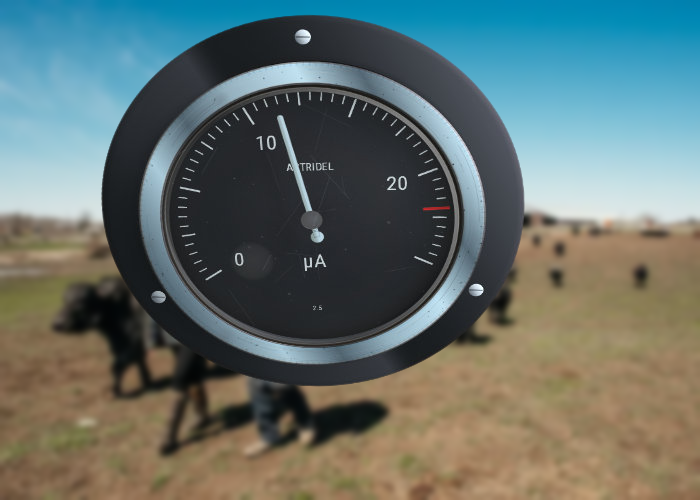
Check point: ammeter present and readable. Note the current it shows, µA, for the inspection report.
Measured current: 11.5 µA
